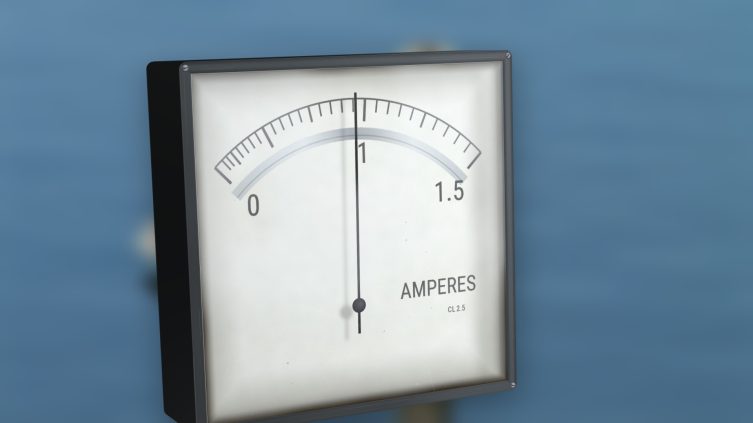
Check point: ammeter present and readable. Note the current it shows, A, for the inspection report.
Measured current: 0.95 A
